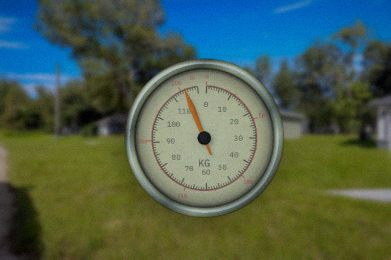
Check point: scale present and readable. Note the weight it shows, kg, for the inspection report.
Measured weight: 115 kg
